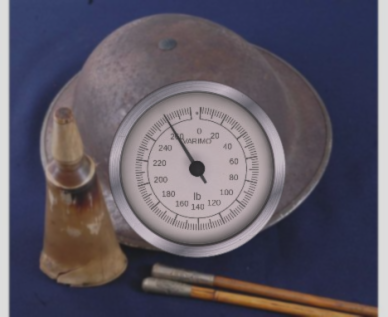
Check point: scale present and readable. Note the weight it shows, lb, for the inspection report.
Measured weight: 260 lb
